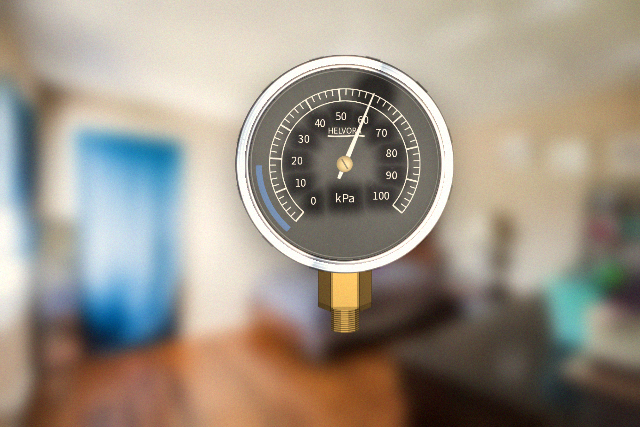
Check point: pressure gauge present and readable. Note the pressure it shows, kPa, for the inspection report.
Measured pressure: 60 kPa
